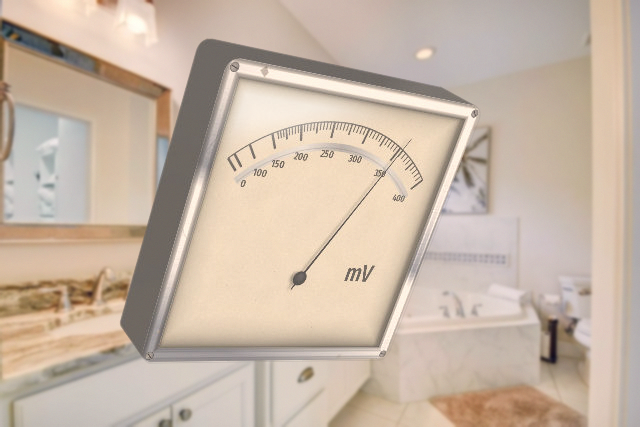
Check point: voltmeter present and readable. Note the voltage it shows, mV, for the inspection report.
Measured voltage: 350 mV
